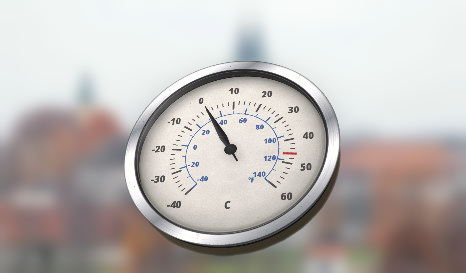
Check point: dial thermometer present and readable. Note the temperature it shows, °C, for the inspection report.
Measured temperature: 0 °C
